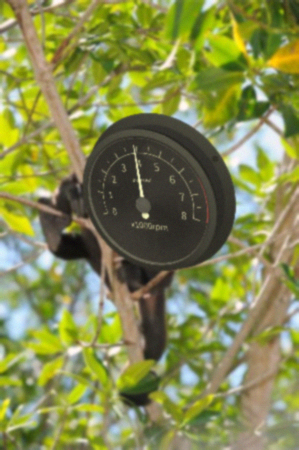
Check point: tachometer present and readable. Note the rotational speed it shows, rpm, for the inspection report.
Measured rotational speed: 4000 rpm
